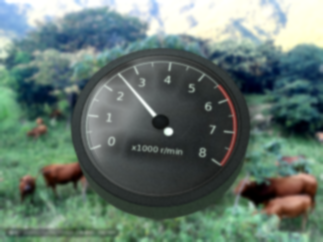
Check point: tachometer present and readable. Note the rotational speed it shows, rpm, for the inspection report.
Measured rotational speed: 2500 rpm
